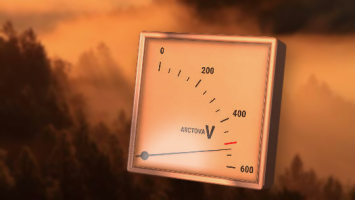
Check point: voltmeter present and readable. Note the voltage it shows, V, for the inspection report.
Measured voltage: 525 V
